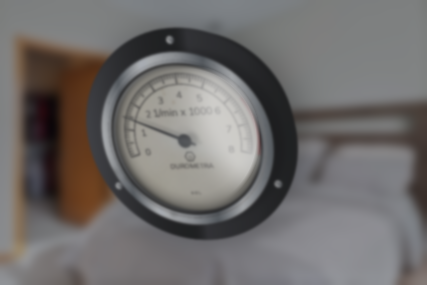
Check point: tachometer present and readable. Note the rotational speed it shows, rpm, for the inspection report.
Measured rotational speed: 1500 rpm
